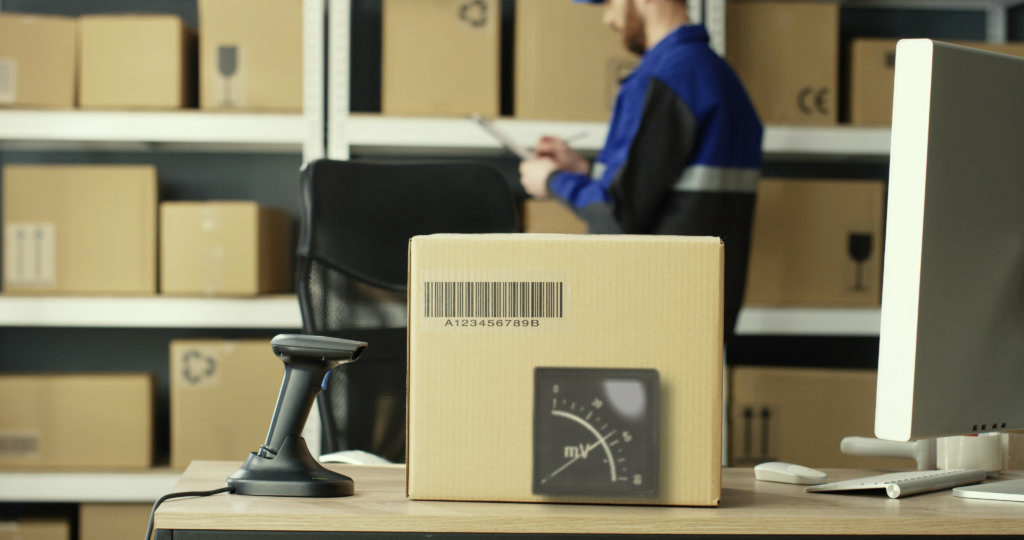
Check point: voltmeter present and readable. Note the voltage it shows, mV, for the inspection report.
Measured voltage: 35 mV
